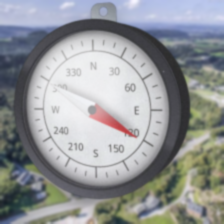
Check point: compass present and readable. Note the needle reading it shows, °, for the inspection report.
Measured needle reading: 120 °
